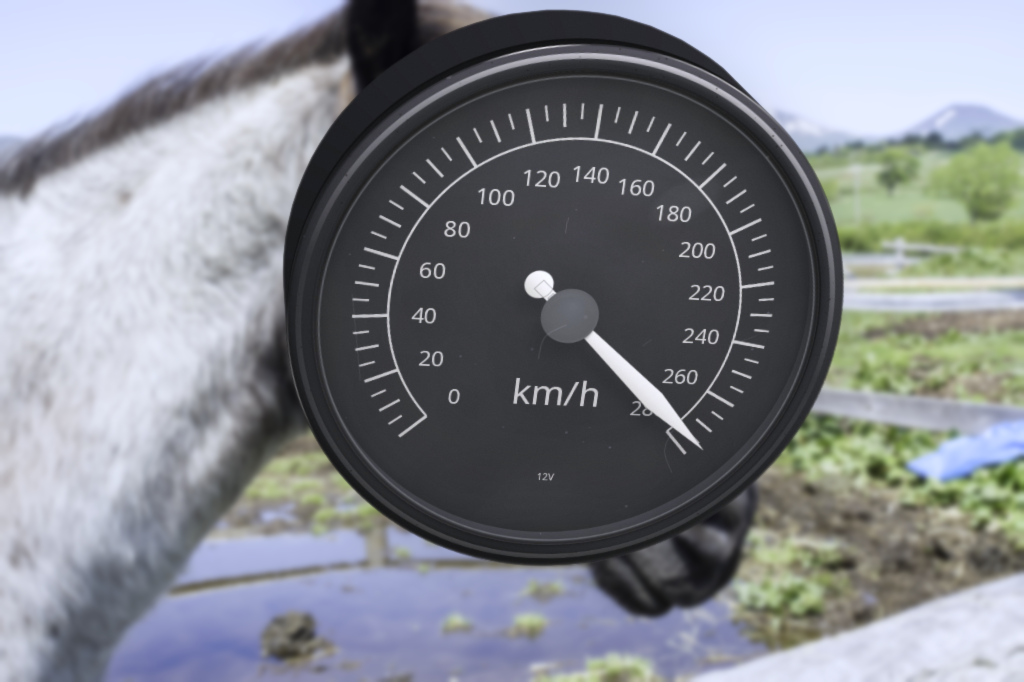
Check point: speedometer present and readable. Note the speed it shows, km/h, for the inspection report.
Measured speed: 275 km/h
